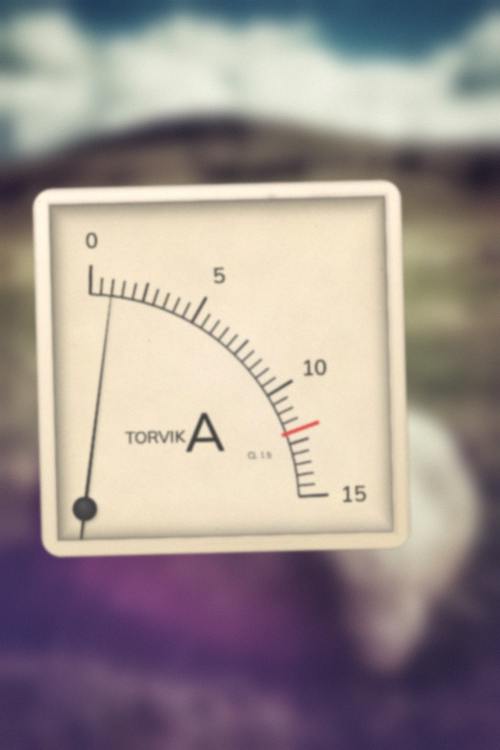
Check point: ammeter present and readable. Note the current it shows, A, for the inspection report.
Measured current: 1 A
